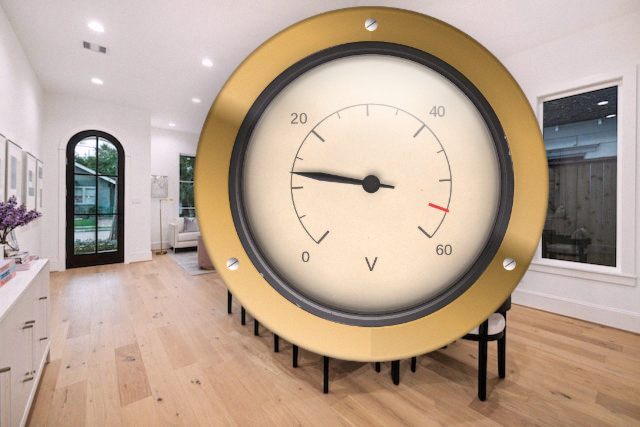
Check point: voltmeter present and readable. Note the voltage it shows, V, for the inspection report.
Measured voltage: 12.5 V
